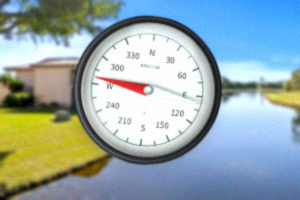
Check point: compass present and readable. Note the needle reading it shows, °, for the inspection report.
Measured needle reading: 277.5 °
